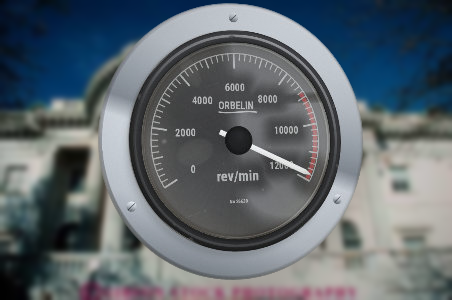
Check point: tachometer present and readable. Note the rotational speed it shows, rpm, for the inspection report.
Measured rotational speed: 11800 rpm
